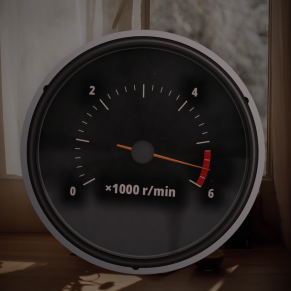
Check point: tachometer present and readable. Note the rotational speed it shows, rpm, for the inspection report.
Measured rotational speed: 5600 rpm
